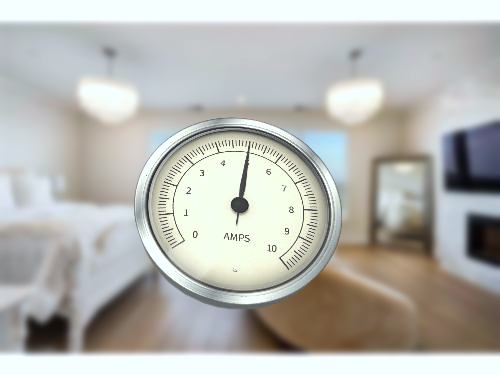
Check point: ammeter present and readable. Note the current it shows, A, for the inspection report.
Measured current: 5 A
